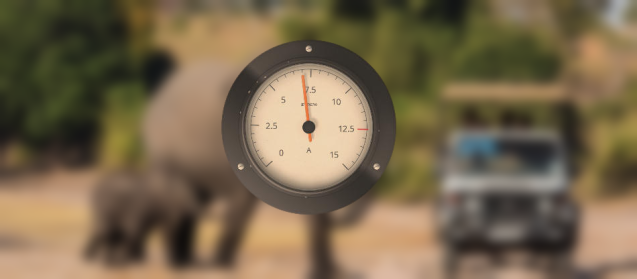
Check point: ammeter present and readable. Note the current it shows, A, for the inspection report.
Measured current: 7 A
